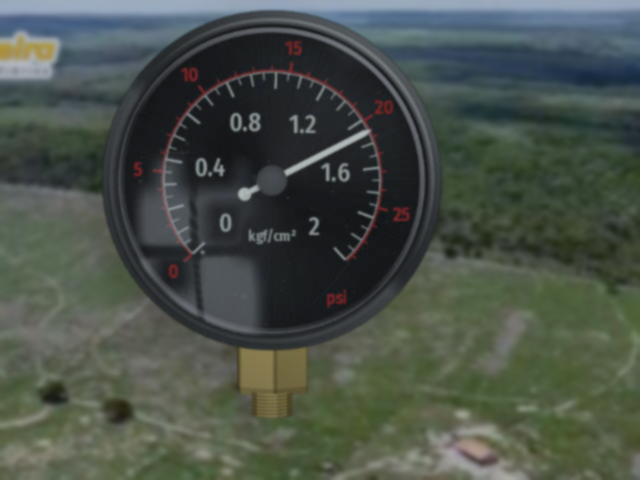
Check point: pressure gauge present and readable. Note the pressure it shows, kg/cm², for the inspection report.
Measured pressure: 1.45 kg/cm²
